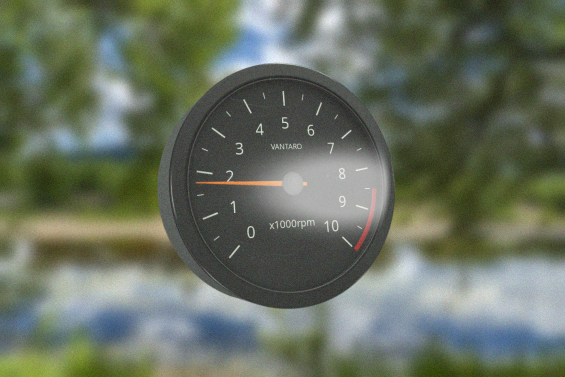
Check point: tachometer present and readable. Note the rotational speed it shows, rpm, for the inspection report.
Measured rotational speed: 1750 rpm
